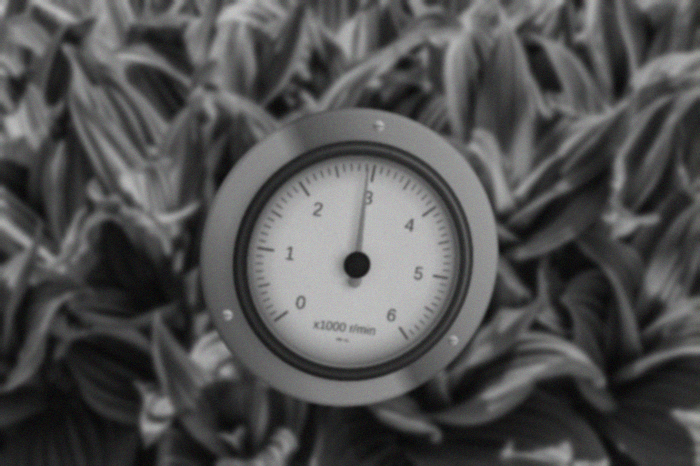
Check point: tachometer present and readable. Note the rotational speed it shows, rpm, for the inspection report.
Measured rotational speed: 2900 rpm
